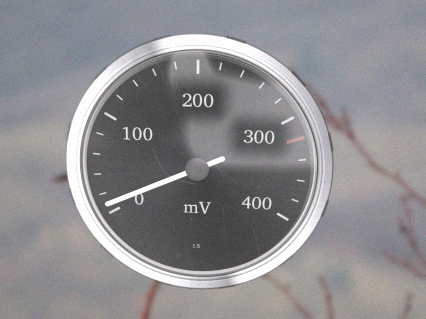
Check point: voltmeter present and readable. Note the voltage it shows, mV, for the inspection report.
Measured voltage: 10 mV
